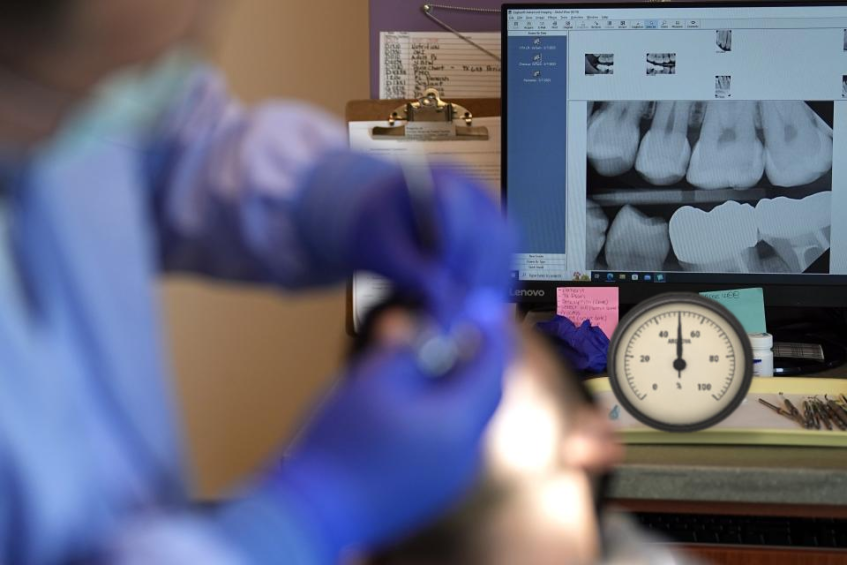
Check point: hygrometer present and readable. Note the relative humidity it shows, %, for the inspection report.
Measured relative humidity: 50 %
